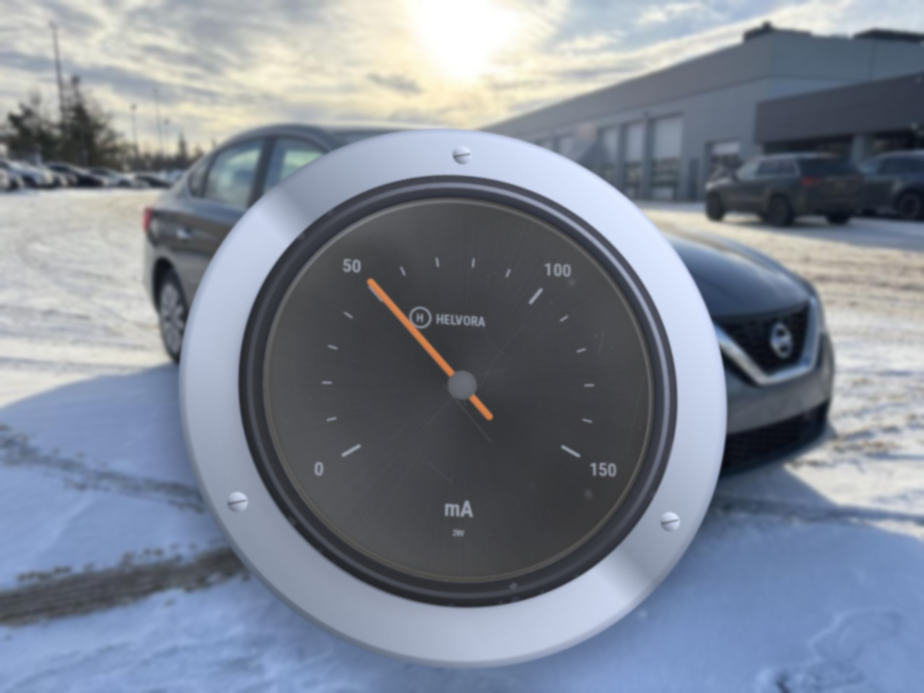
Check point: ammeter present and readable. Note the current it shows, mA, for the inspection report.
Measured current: 50 mA
